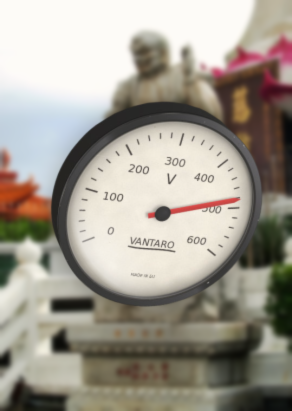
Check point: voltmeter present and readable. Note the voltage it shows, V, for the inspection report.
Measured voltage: 480 V
